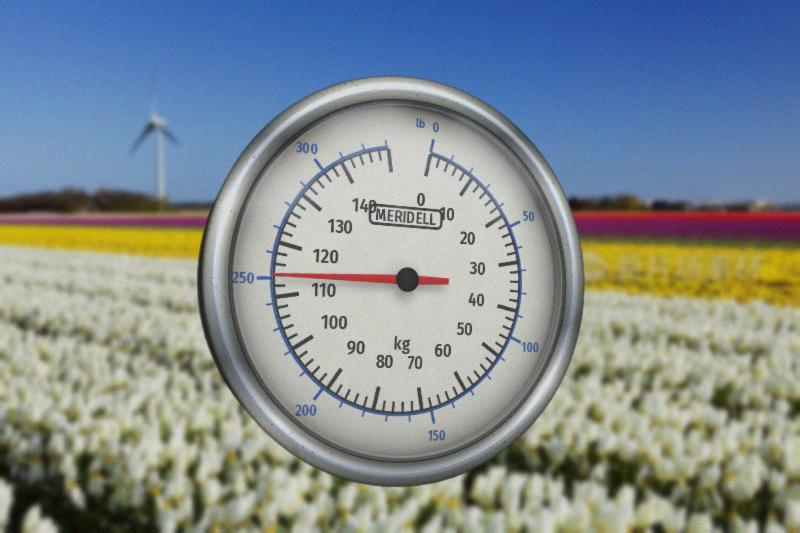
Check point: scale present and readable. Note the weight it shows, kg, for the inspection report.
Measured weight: 114 kg
